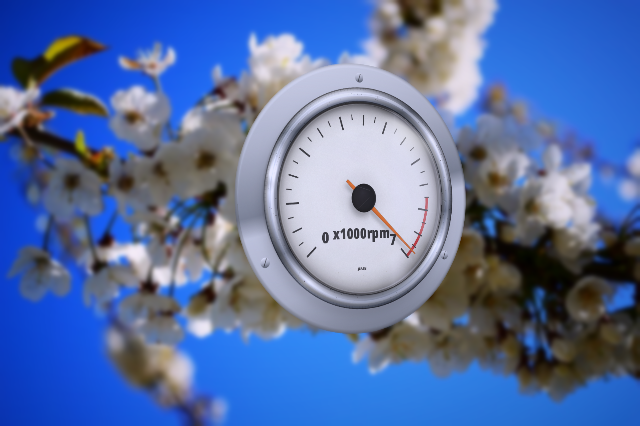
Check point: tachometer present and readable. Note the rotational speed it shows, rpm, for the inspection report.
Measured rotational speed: 6875 rpm
